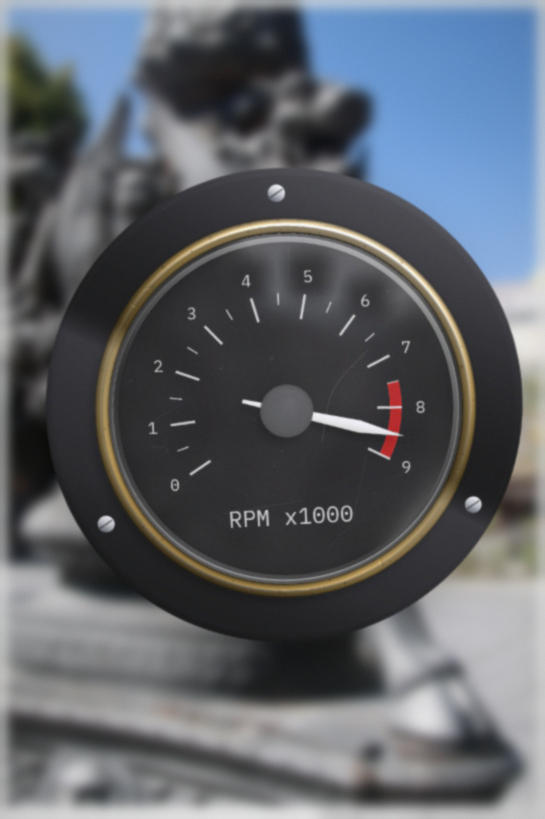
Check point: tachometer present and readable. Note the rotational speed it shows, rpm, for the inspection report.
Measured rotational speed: 8500 rpm
